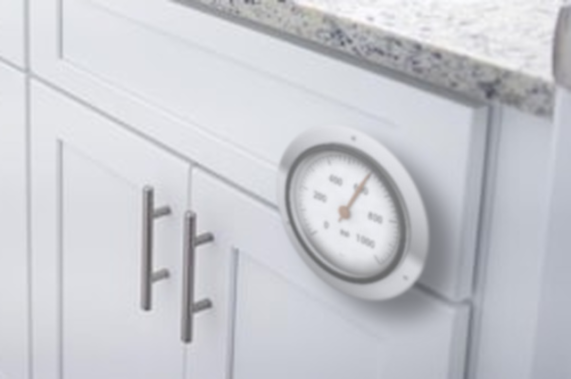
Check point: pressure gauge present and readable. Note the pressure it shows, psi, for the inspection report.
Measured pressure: 600 psi
